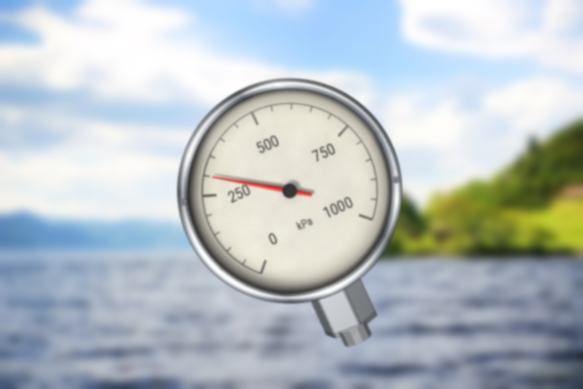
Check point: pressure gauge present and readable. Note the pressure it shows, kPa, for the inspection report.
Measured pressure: 300 kPa
